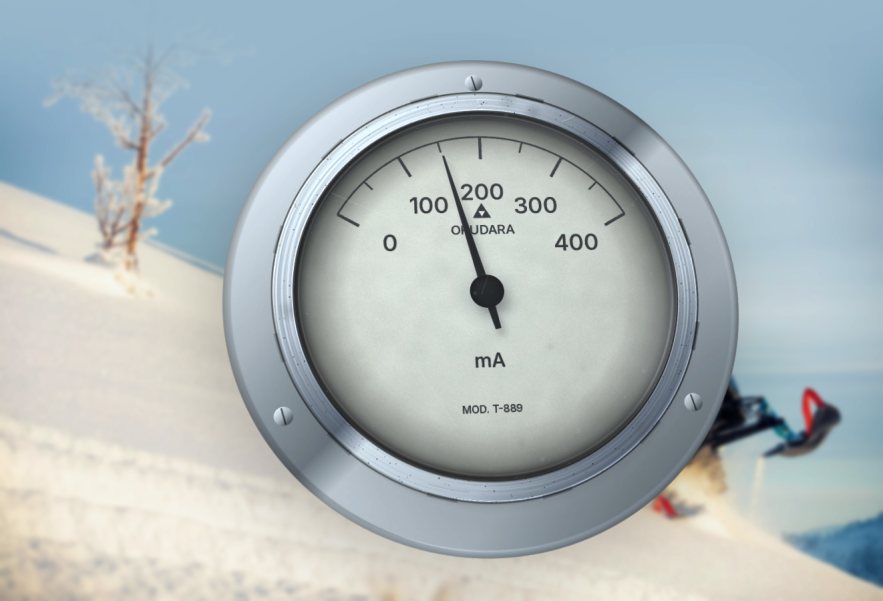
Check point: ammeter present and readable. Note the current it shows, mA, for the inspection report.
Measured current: 150 mA
